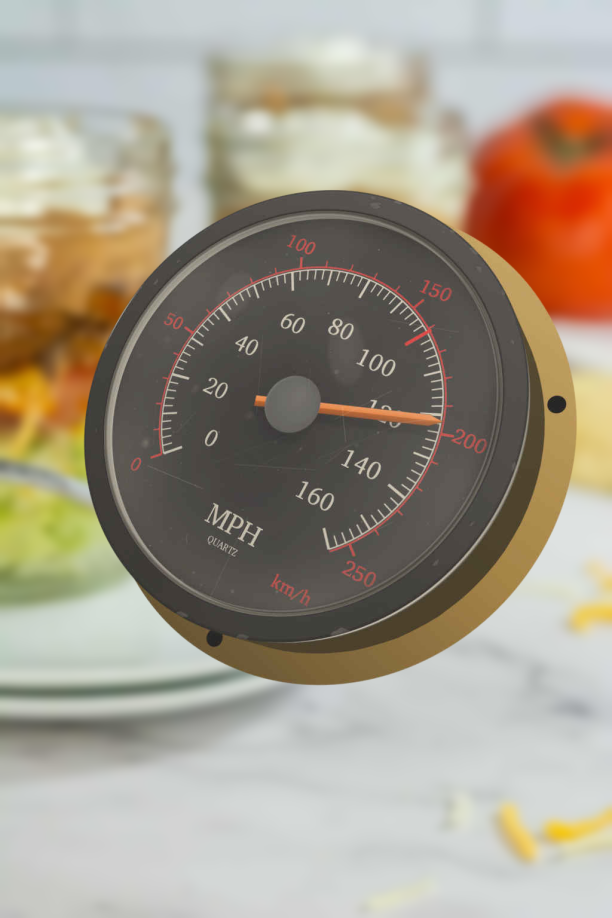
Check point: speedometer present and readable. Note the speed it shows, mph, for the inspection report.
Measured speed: 122 mph
